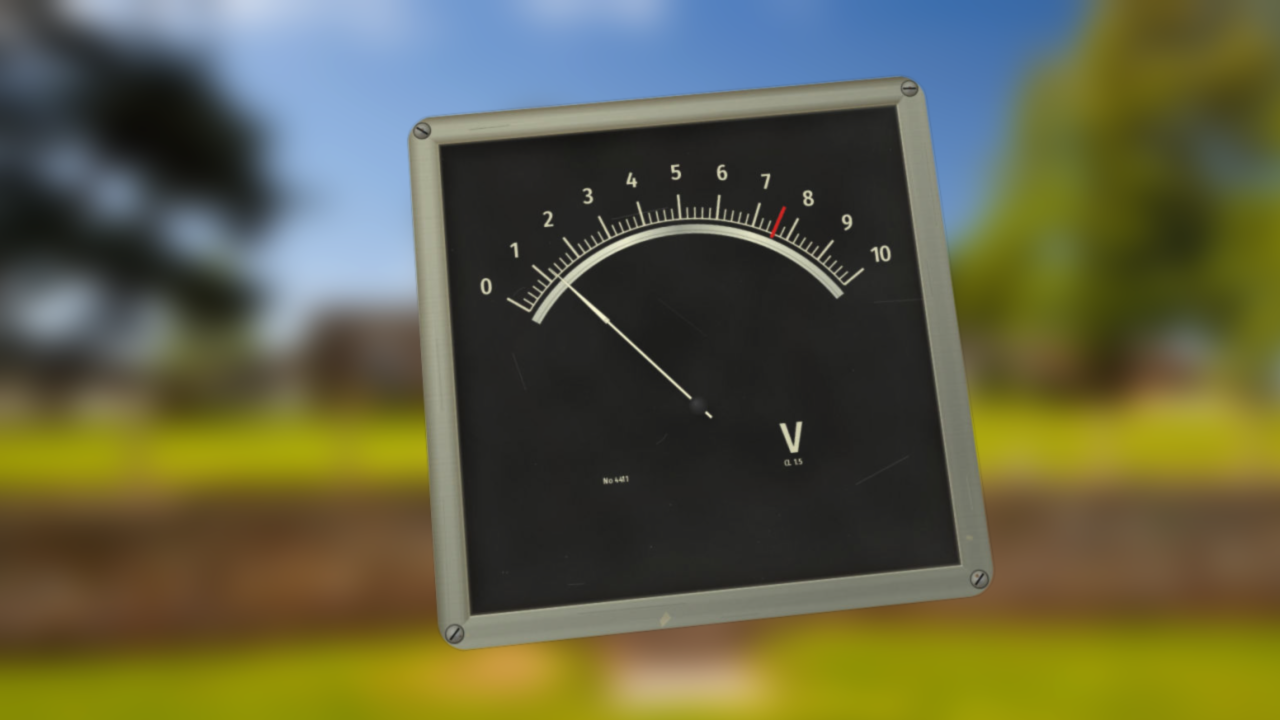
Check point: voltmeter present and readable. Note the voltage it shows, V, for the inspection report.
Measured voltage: 1.2 V
